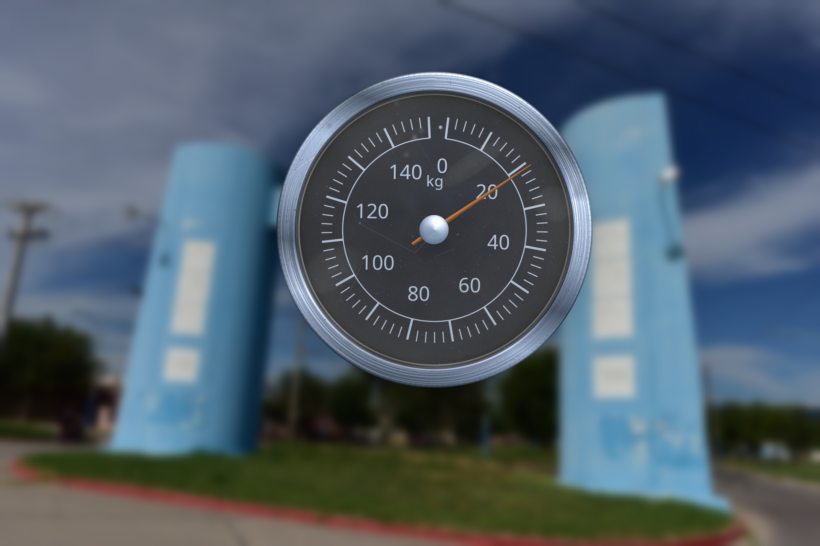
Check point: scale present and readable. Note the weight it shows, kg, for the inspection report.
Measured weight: 21 kg
